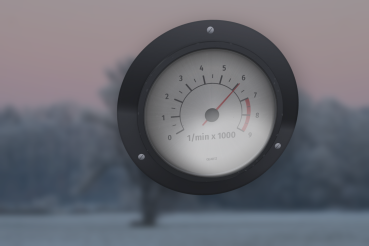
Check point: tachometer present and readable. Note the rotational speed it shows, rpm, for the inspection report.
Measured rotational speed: 6000 rpm
